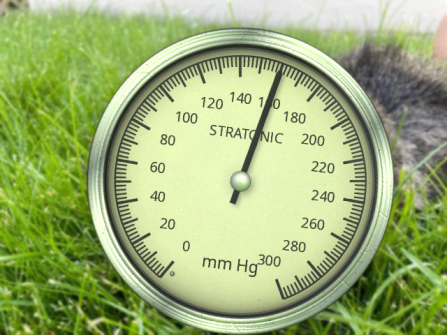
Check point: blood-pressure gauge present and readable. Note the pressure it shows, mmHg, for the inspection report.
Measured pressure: 160 mmHg
